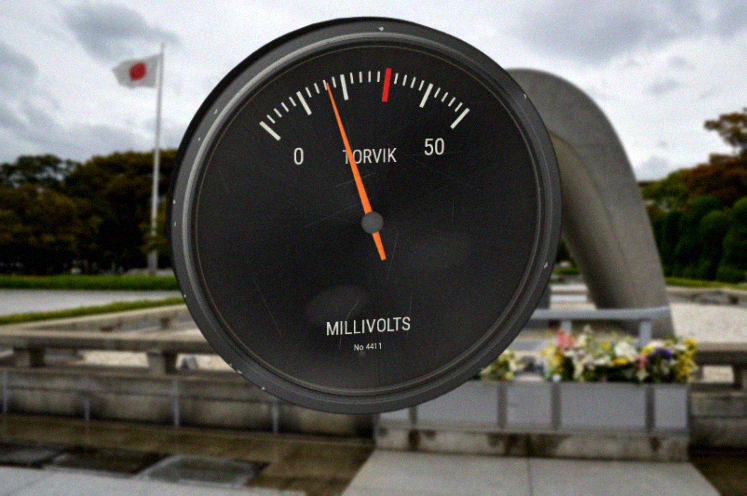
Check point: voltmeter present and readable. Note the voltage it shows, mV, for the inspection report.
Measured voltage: 16 mV
